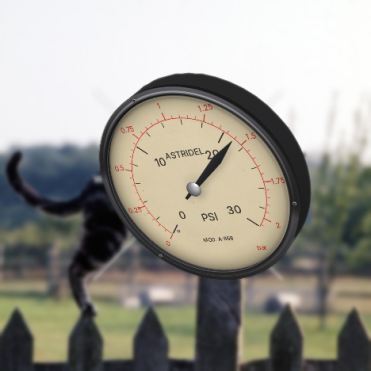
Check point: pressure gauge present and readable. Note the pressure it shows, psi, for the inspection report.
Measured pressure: 21 psi
